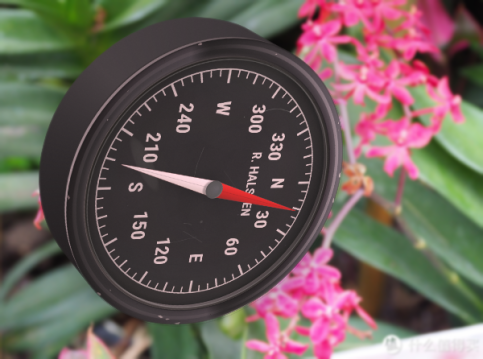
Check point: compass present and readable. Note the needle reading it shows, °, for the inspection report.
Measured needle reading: 15 °
